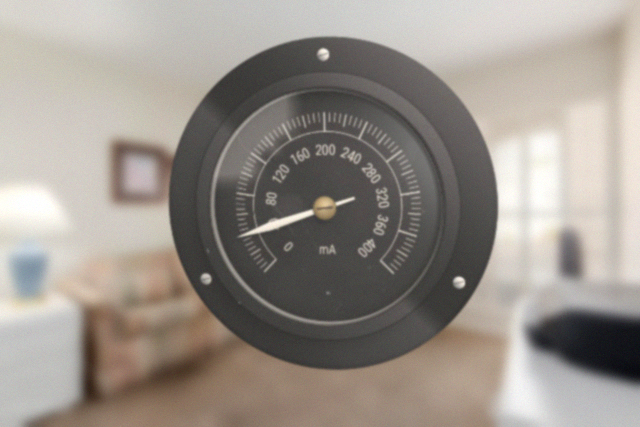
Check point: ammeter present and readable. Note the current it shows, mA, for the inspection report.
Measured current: 40 mA
